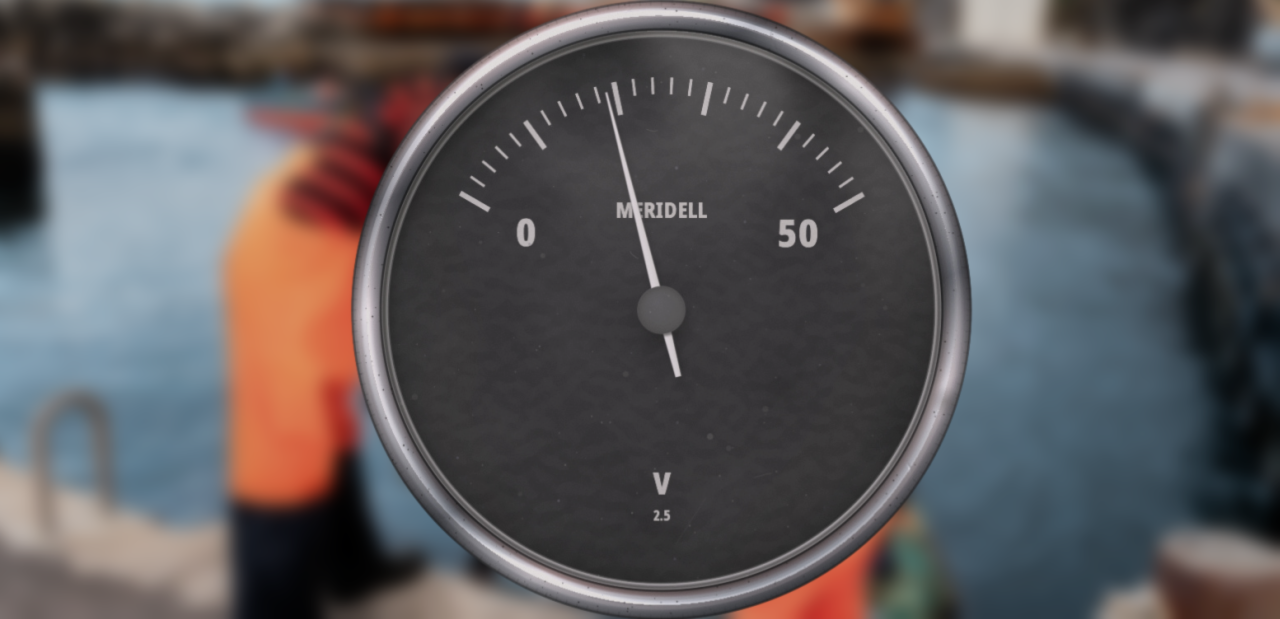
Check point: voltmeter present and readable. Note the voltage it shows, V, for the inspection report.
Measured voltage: 19 V
